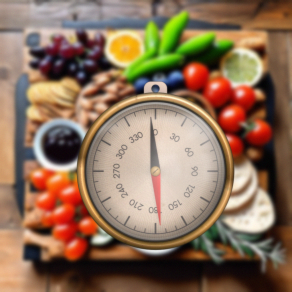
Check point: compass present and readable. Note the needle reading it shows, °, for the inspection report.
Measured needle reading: 175 °
